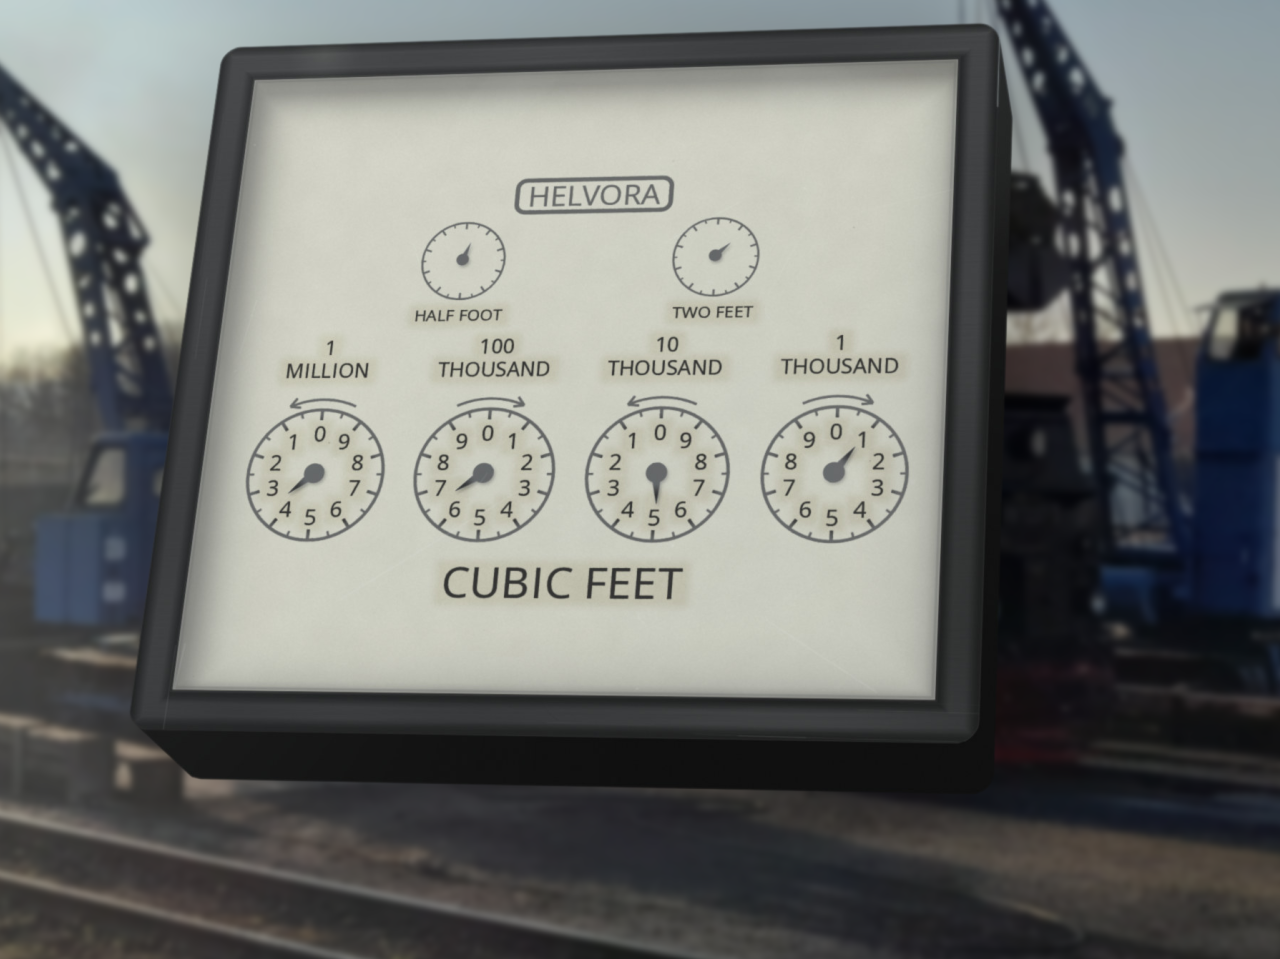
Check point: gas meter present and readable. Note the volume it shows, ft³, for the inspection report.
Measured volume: 365100 ft³
